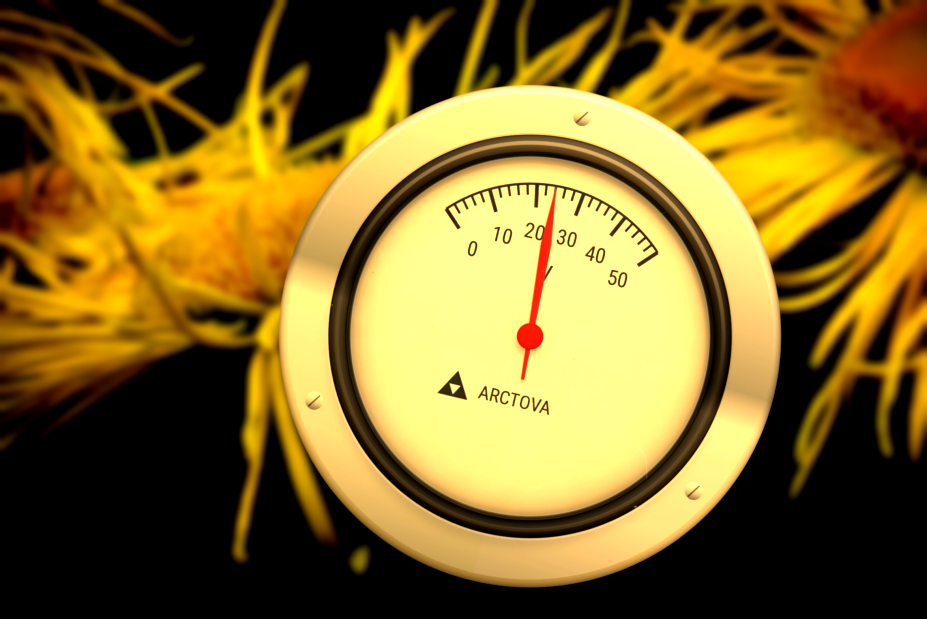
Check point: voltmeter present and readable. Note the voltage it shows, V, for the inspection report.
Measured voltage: 24 V
